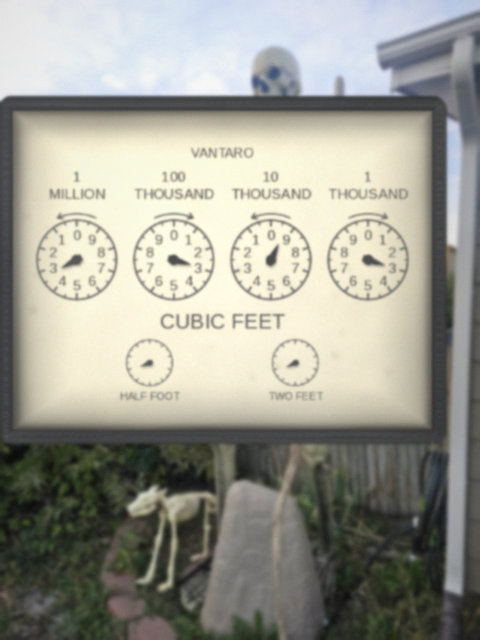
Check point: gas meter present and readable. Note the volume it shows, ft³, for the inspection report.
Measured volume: 329300 ft³
